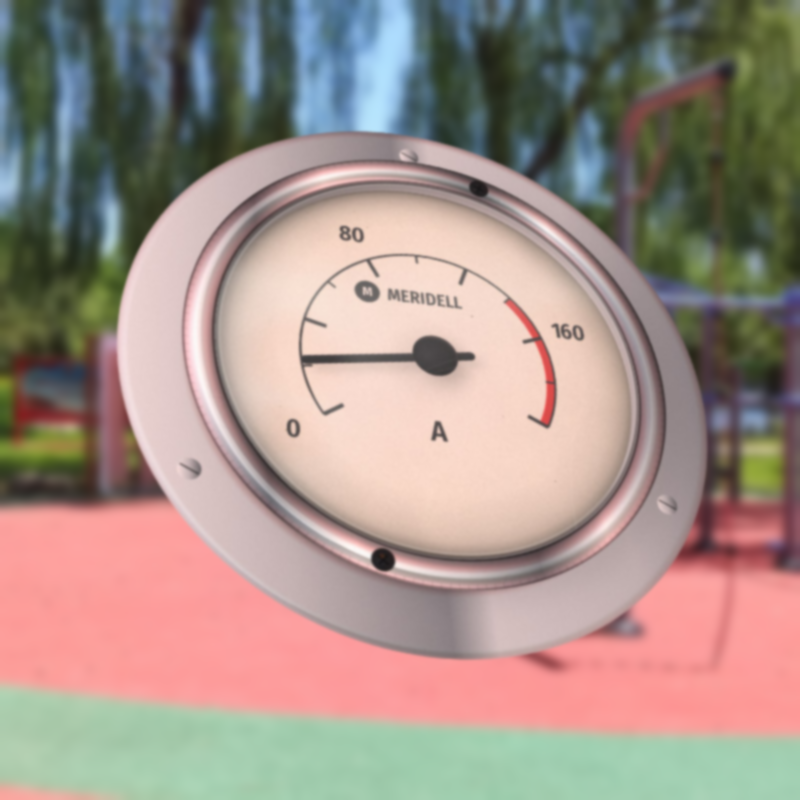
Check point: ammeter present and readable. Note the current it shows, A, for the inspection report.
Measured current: 20 A
